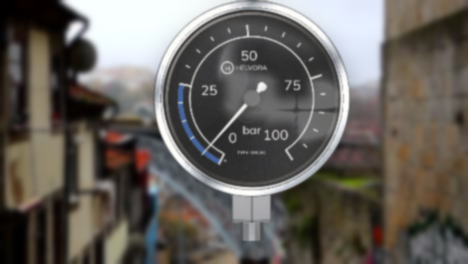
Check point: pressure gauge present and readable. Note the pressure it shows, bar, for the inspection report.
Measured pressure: 5 bar
